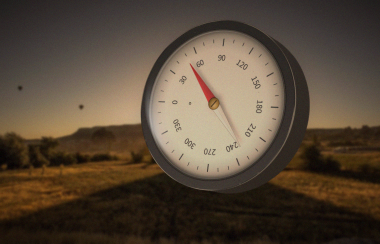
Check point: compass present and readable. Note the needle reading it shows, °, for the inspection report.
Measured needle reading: 50 °
